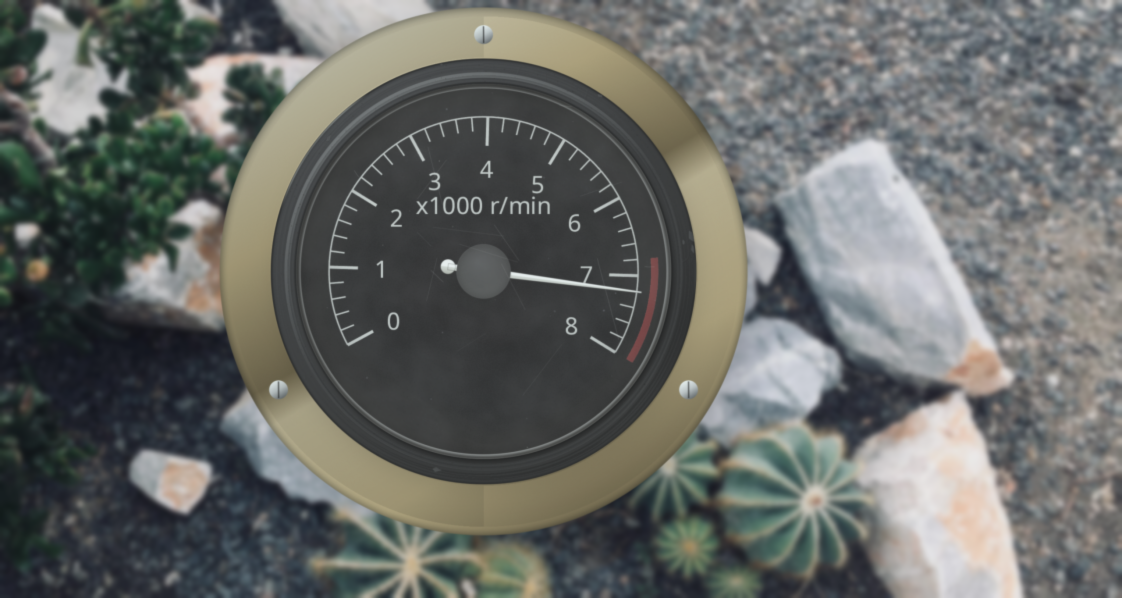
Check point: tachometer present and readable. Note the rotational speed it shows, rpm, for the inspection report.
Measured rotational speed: 7200 rpm
